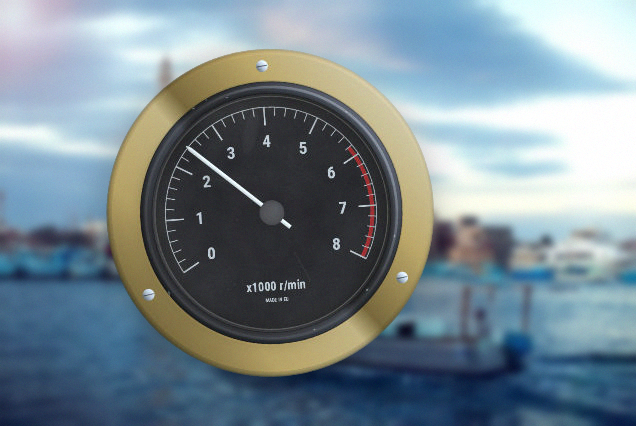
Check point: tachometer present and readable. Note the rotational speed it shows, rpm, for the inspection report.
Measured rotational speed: 2400 rpm
